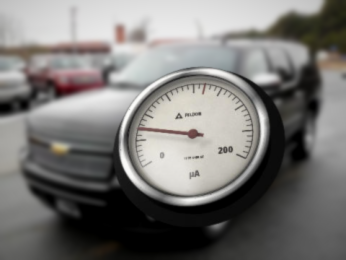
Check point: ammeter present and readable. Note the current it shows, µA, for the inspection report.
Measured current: 35 µA
